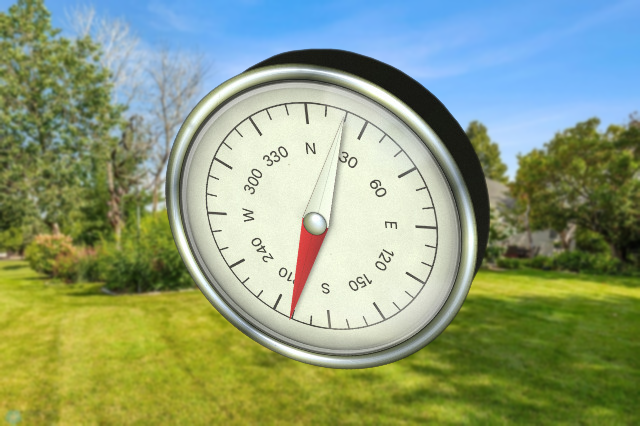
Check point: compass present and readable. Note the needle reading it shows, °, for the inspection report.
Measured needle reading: 200 °
